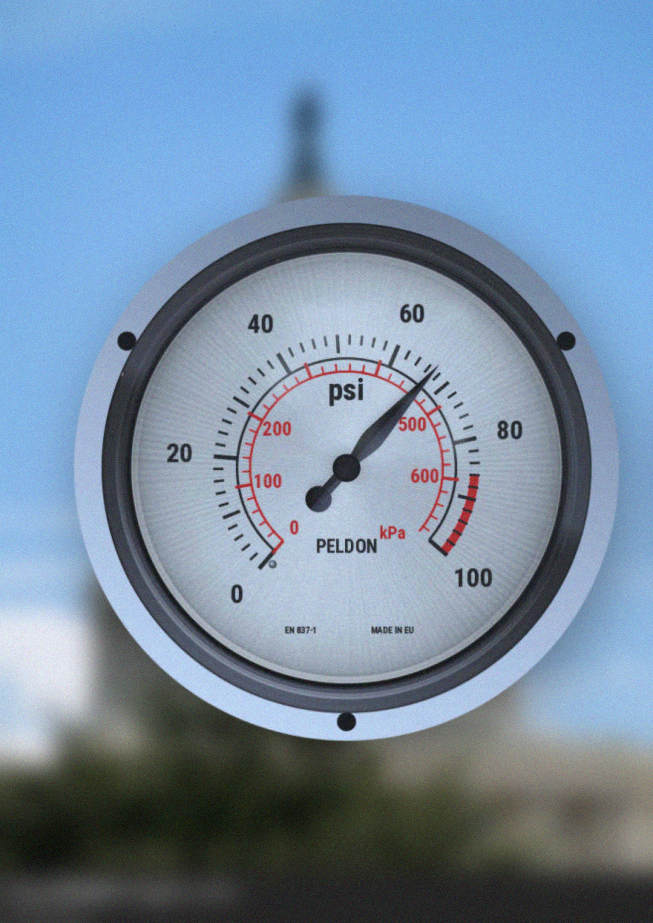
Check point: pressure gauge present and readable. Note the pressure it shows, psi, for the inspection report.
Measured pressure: 67 psi
